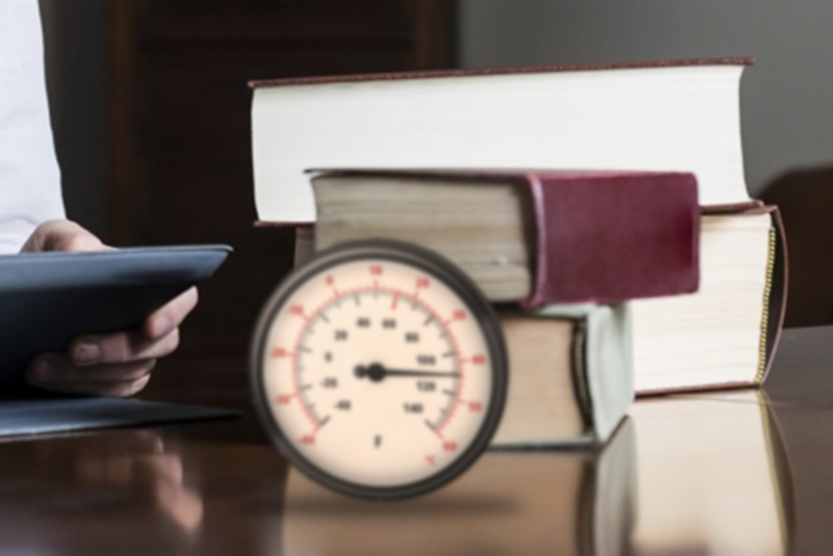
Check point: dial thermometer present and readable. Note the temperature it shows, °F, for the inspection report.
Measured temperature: 110 °F
